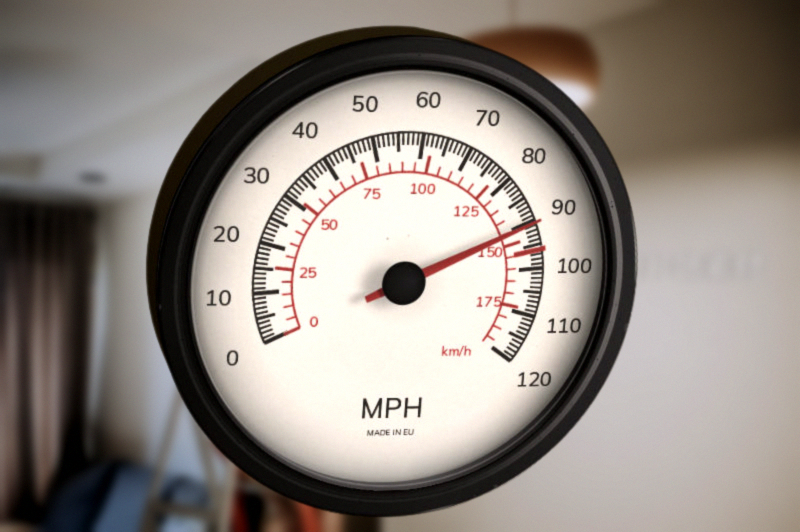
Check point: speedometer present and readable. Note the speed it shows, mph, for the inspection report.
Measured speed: 90 mph
